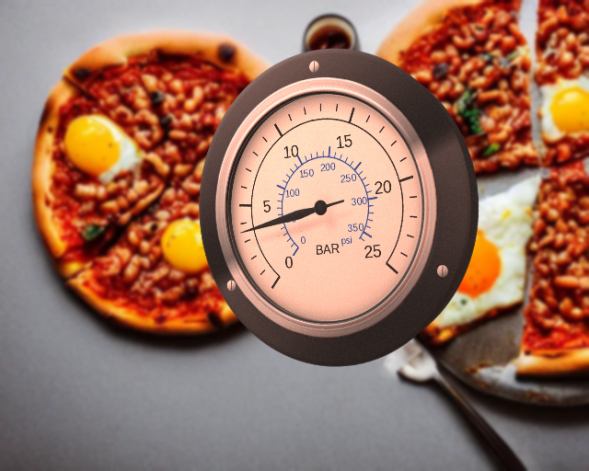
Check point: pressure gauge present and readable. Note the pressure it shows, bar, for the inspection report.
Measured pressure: 3.5 bar
